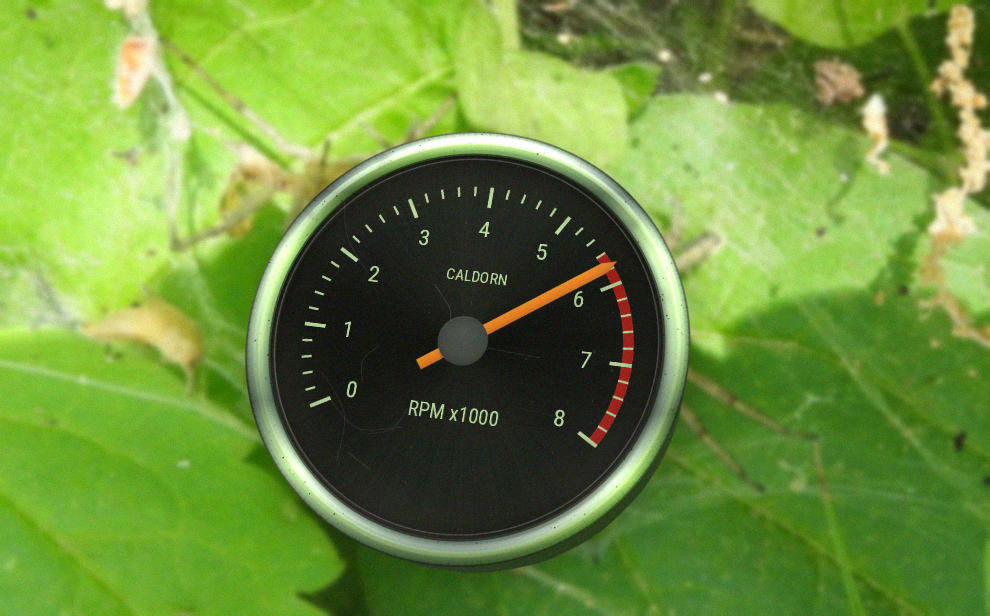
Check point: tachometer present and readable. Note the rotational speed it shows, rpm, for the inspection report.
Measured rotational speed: 5800 rpm
